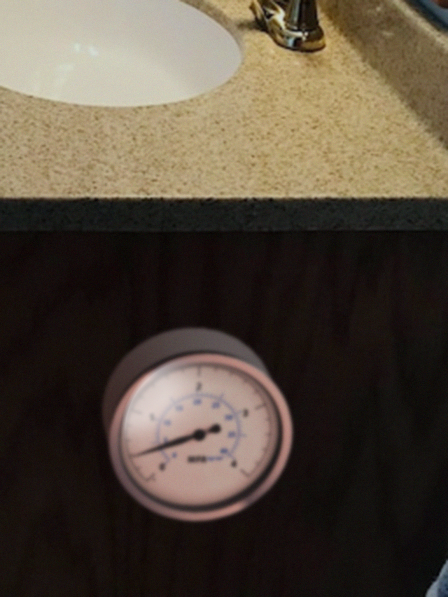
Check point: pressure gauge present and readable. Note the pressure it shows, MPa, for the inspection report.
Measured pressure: 0.4 MPa
